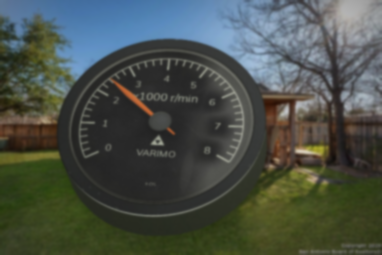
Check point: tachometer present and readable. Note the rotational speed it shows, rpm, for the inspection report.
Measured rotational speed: 2400 rpm
